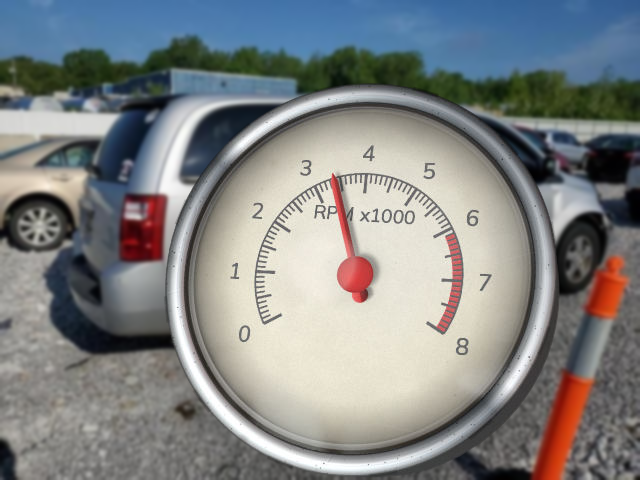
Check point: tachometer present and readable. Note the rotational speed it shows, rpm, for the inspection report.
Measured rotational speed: 3400 rpm
